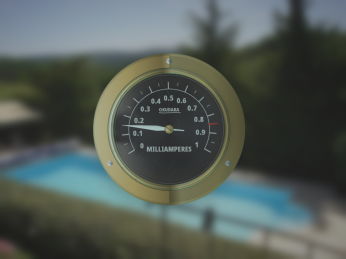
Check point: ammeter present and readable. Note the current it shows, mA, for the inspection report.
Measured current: 0.15 mA
